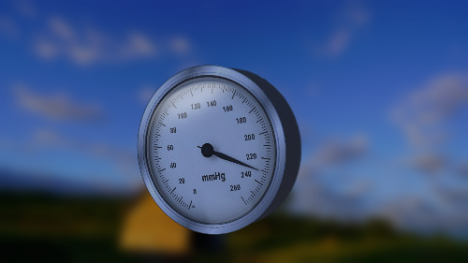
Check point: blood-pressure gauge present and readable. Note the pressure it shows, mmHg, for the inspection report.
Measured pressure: 230 mmHg
